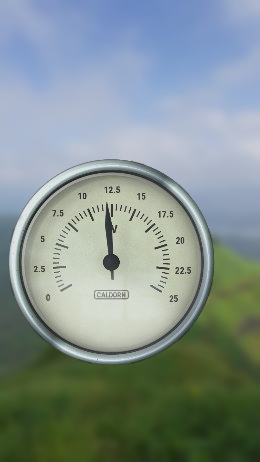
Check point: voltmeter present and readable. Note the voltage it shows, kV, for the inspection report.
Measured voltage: 12 kV
